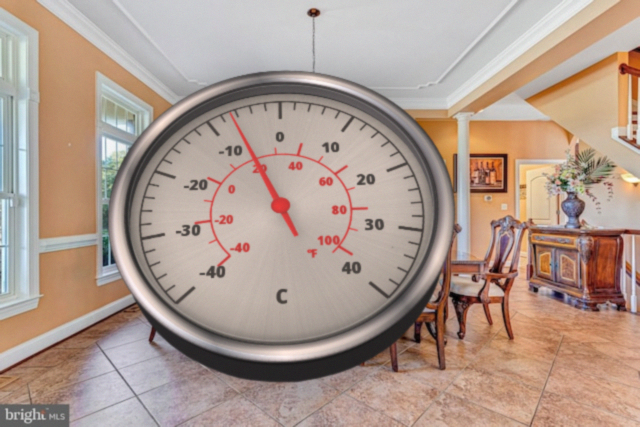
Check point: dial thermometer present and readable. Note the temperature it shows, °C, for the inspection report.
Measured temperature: -7 °C
